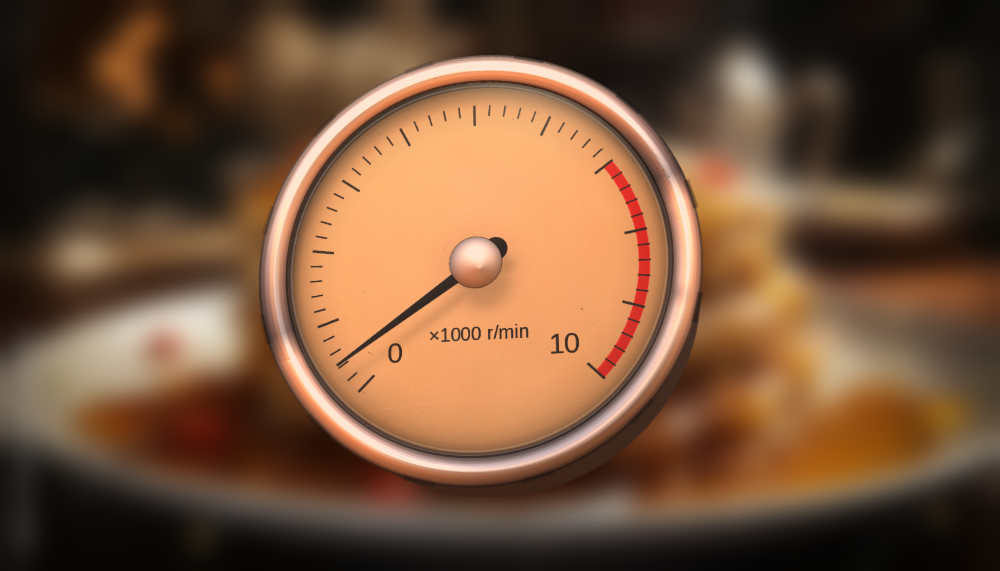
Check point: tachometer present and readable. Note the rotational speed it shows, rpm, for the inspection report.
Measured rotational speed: 400 rpm
